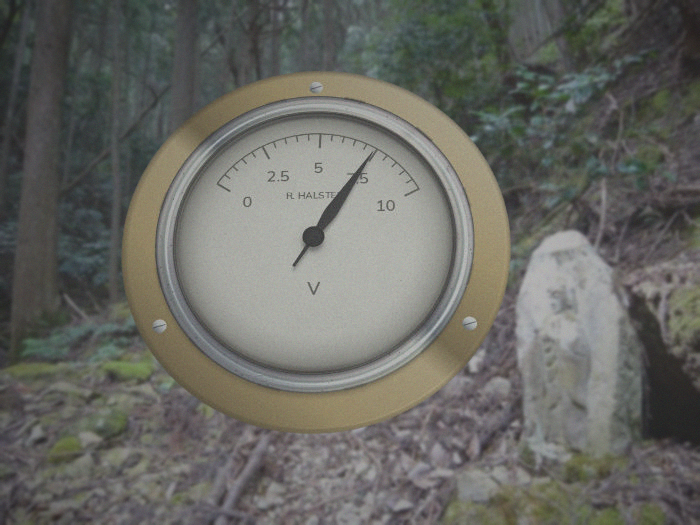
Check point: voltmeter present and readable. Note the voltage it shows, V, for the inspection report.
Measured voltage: 7.5 V
